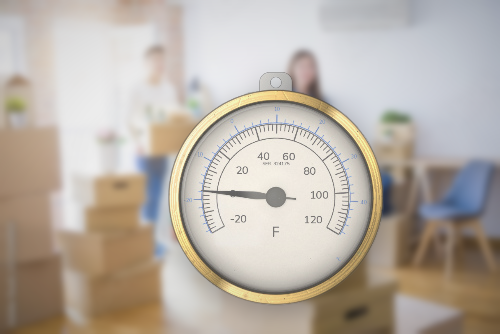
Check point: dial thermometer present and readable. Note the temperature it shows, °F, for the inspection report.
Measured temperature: 0 °F
